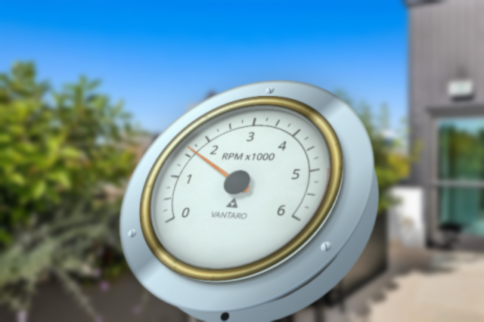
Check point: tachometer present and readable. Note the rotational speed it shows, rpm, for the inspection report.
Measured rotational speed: 1625 rpm
